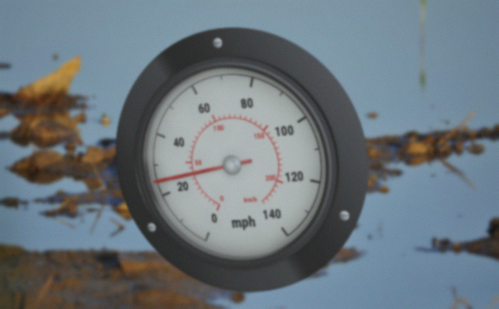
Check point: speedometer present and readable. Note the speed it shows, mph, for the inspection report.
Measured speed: 25 mph
